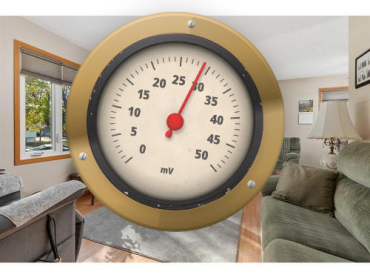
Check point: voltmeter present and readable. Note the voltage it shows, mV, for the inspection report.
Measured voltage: 29 mV
